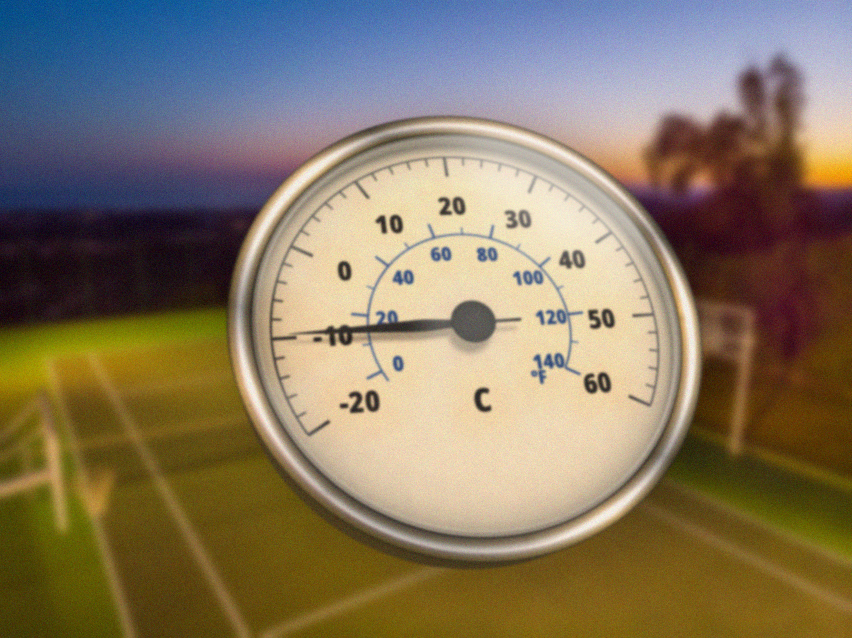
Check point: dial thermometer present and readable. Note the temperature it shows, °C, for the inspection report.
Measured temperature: -10 °C
